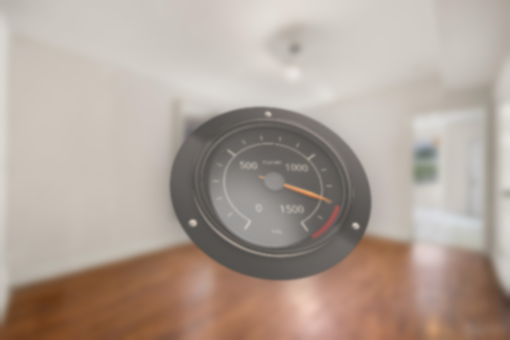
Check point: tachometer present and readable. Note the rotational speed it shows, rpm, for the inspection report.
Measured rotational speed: 1300 rpm
